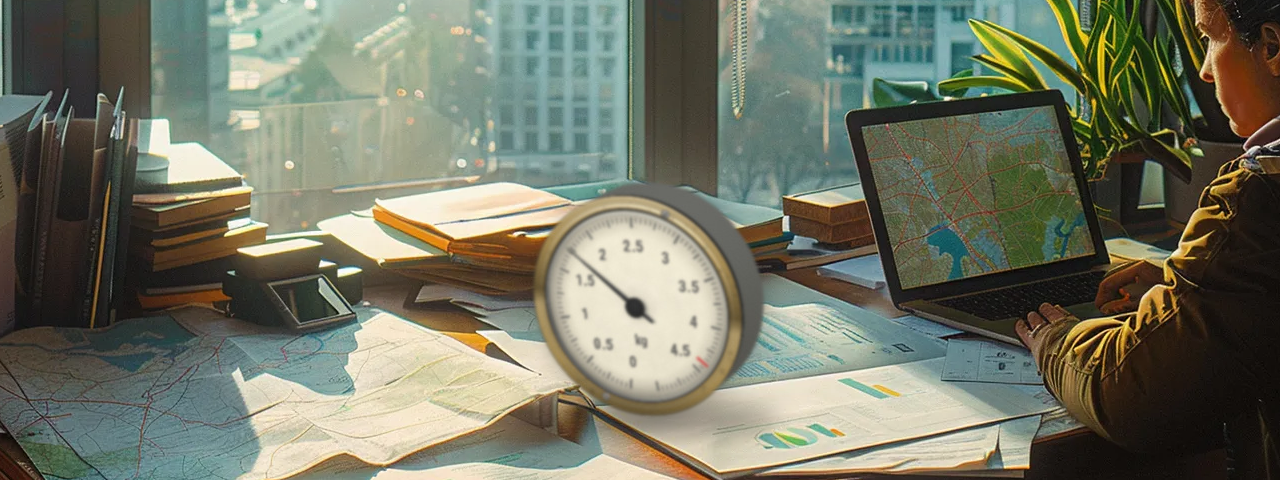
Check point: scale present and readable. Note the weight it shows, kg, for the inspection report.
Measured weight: 1.75 kg
